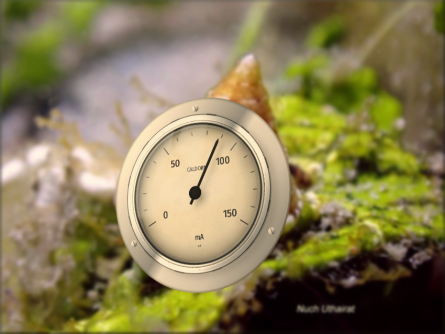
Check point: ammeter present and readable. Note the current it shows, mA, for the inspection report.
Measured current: 90 mA
